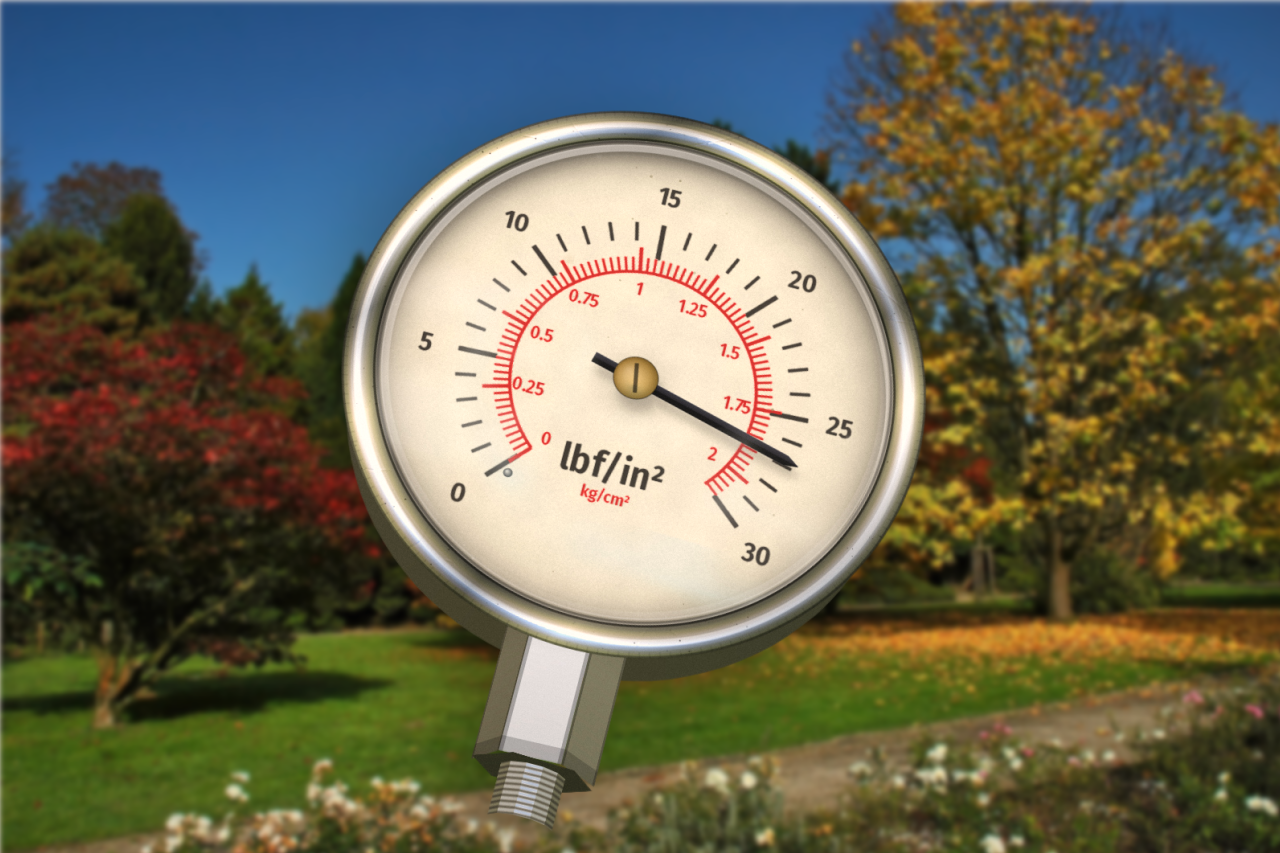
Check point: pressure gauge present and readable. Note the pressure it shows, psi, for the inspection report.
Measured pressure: 27 psi
